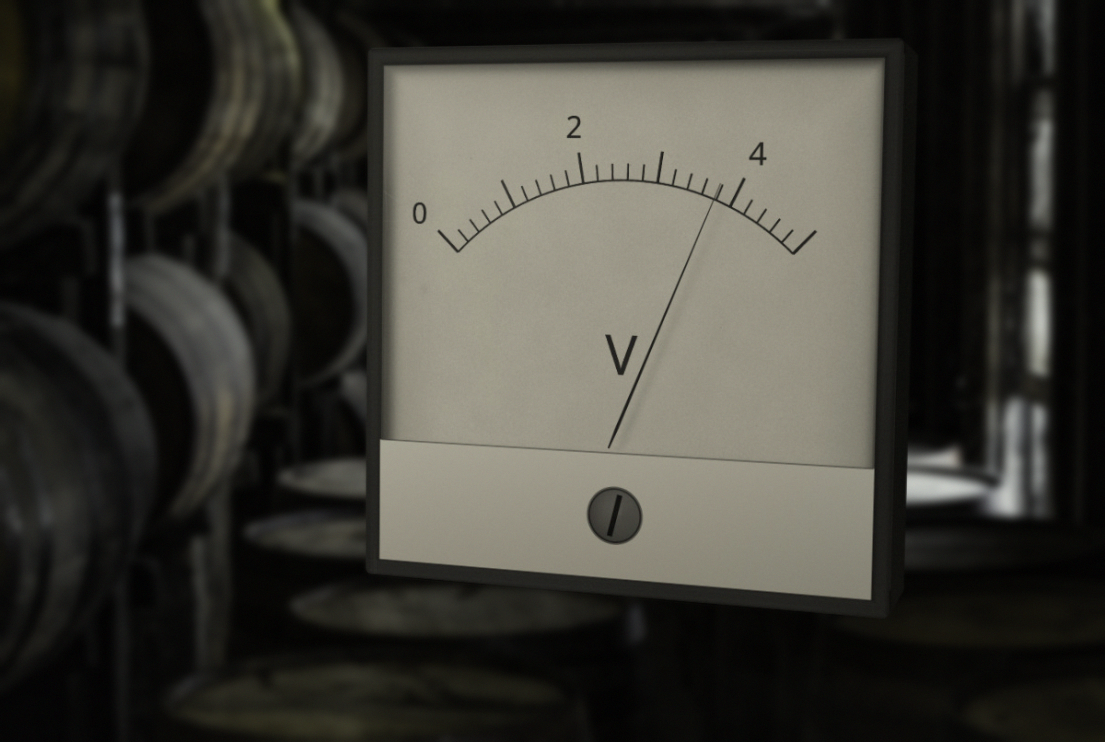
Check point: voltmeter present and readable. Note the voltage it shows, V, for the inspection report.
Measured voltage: 3.8 V
